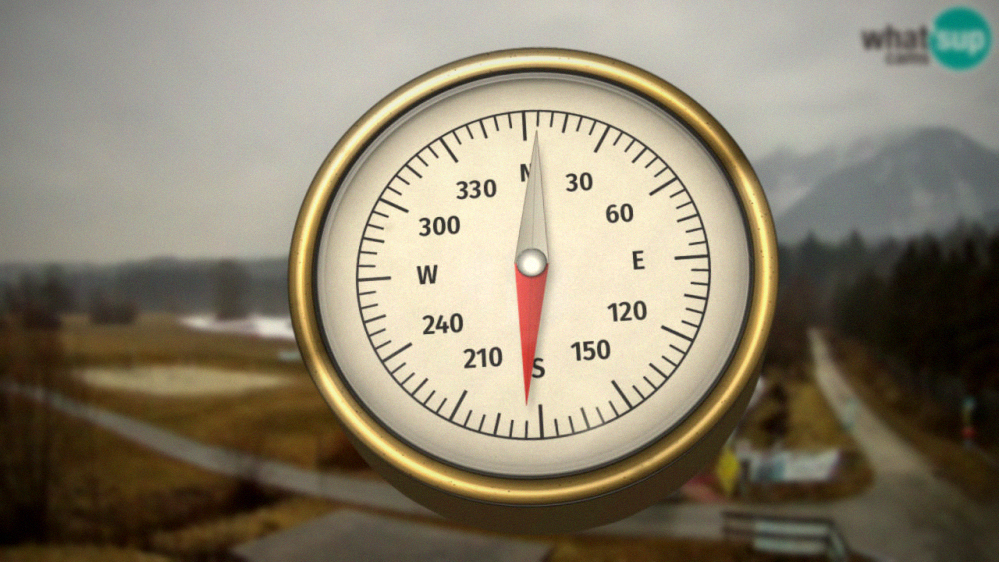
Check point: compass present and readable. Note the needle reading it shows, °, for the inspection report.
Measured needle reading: 185 °
